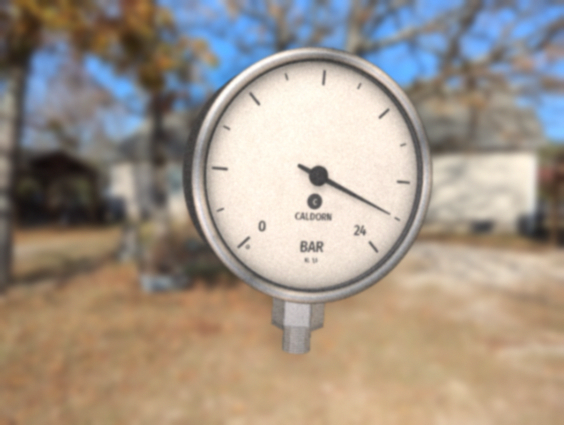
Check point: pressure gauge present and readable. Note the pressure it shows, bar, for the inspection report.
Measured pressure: 22 bar
